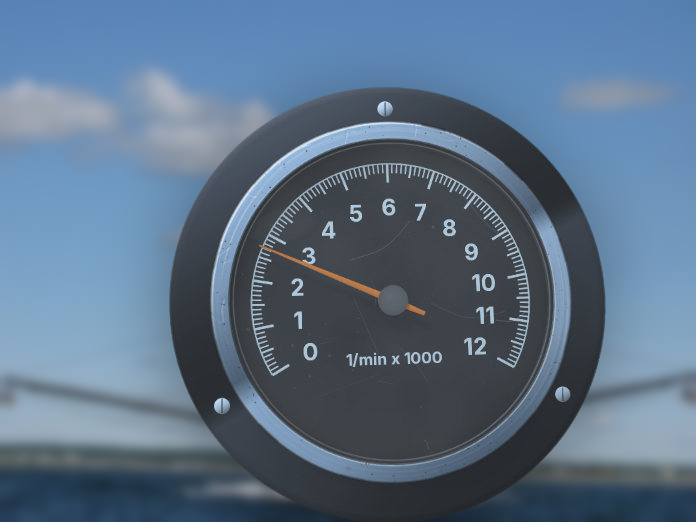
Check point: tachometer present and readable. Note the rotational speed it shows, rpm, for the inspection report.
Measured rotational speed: 2700 rpm
